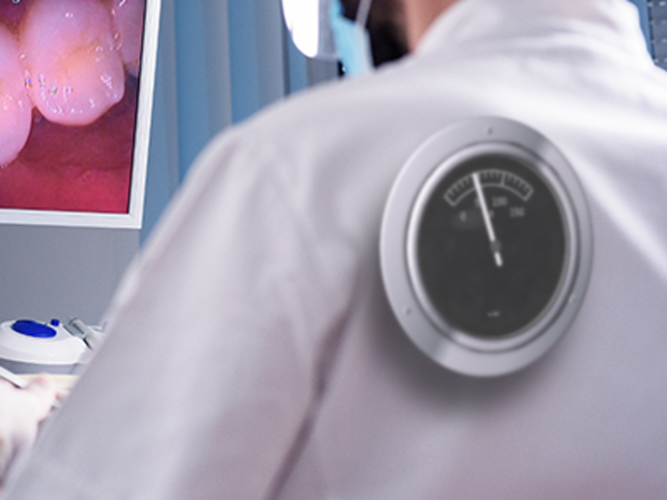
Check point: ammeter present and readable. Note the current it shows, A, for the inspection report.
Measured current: 50 A
